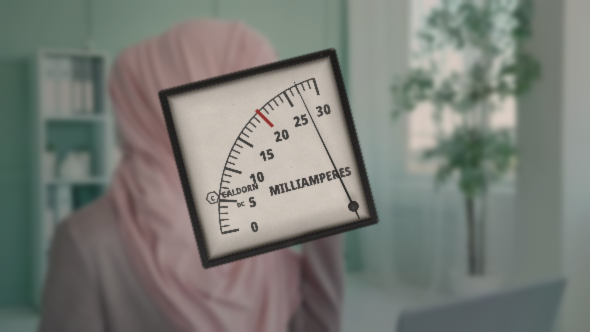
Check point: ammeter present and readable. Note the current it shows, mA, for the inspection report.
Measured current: 27 mA
